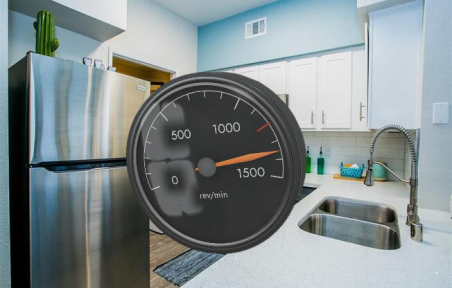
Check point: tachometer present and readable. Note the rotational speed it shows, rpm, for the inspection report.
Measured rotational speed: 1350 rpm
